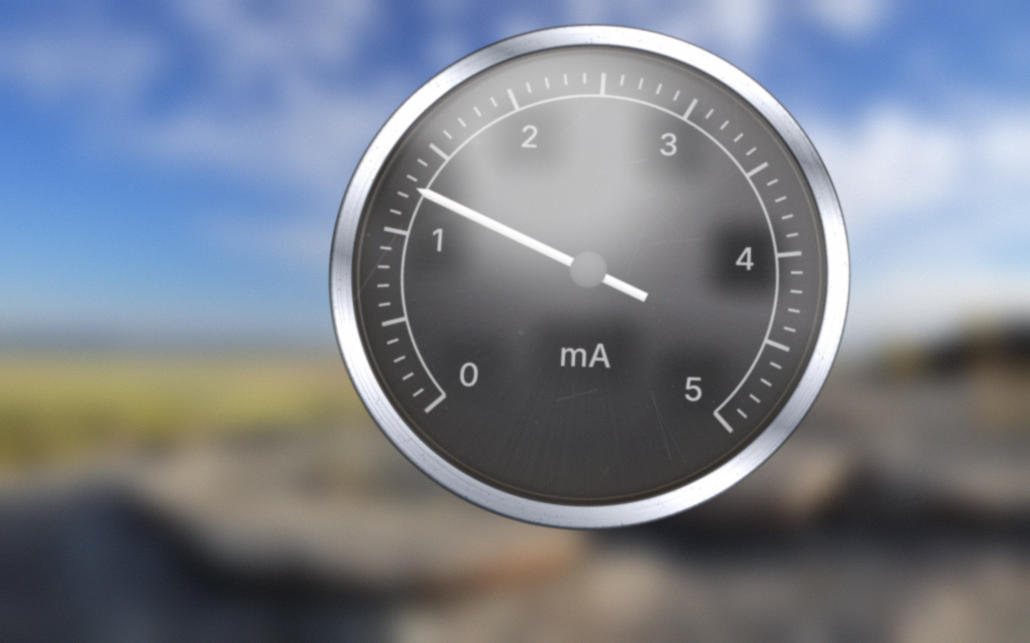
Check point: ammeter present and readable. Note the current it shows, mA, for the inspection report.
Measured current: 1.25 mA
